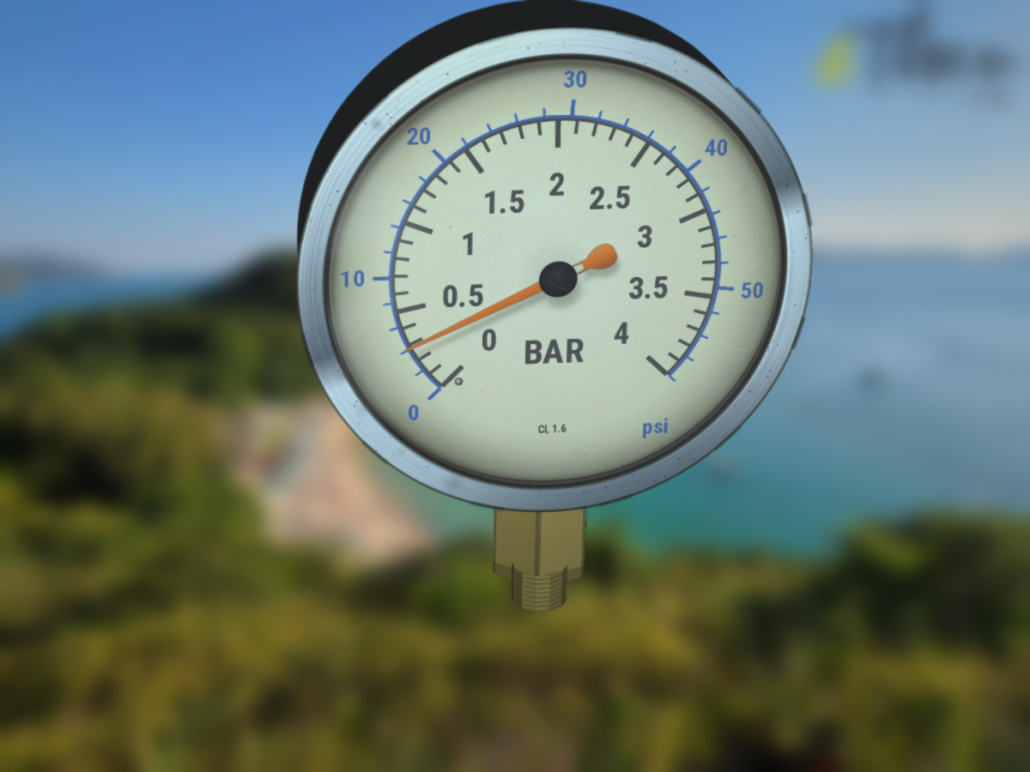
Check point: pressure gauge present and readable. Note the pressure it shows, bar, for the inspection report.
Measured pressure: 0.3 bar
